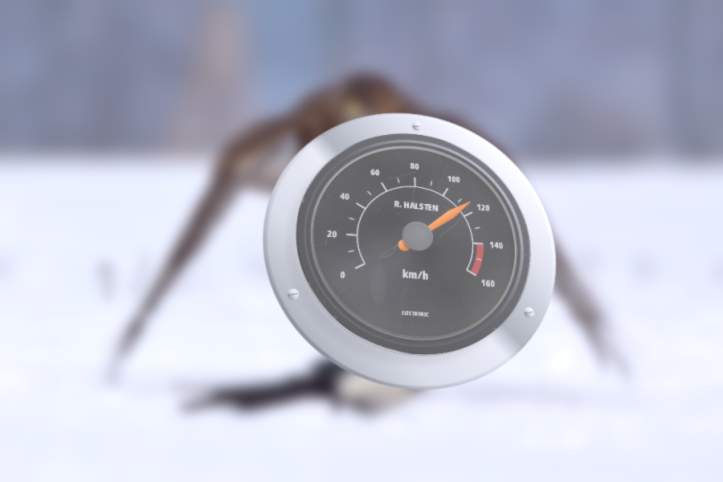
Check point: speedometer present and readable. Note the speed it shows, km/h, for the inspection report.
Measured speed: 115 km/h
